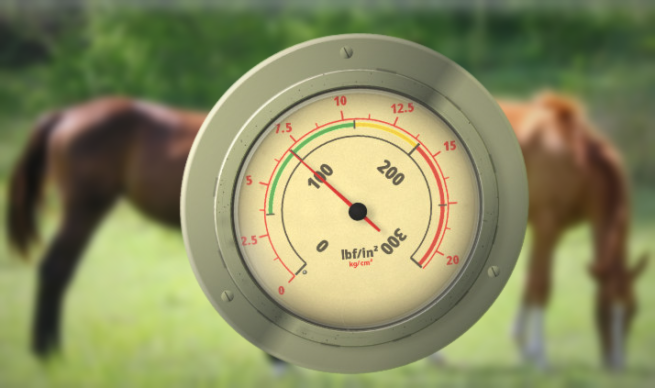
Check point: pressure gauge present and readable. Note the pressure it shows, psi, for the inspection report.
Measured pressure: 100 psi
